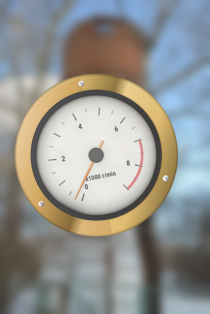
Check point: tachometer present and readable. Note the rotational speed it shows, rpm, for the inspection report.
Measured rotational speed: 250 rpm
